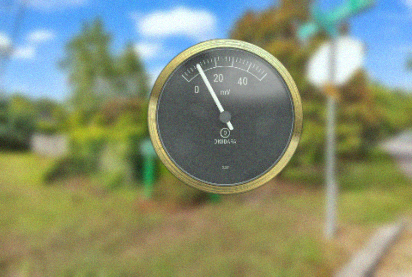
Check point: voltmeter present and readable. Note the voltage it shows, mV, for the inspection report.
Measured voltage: 10 mV
